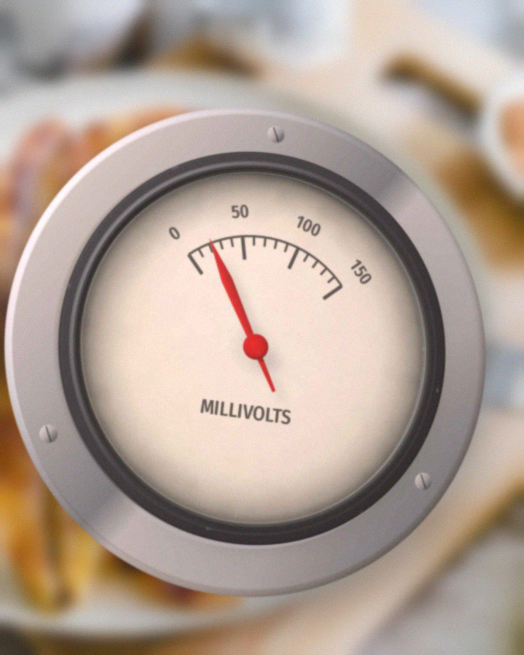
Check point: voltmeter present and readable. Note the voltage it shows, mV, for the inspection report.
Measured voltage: 20 mV
